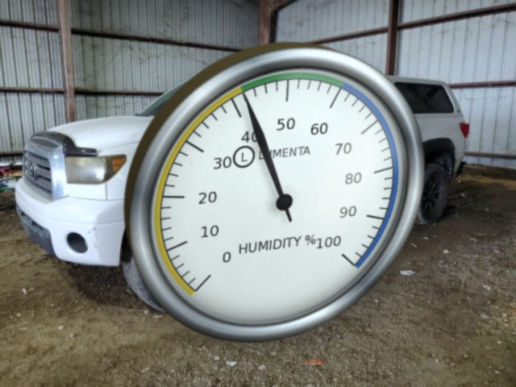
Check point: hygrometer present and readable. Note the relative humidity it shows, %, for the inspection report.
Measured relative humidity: 42 %
